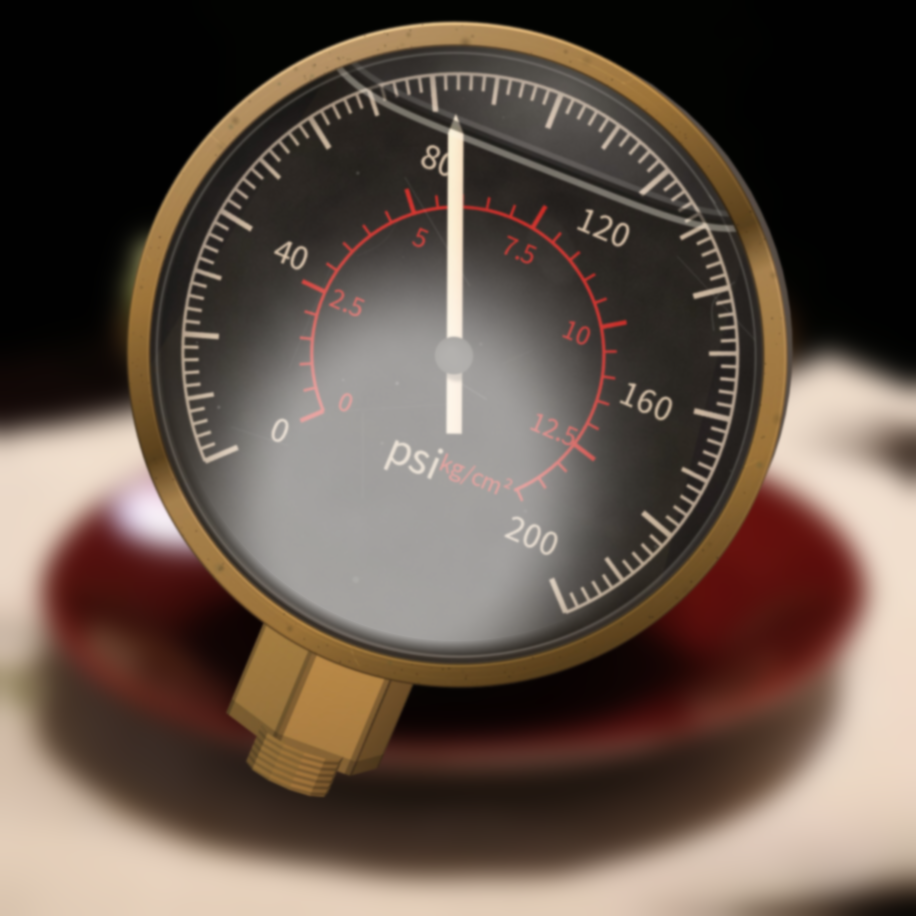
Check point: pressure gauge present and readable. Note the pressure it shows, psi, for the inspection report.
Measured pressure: 84 psi
